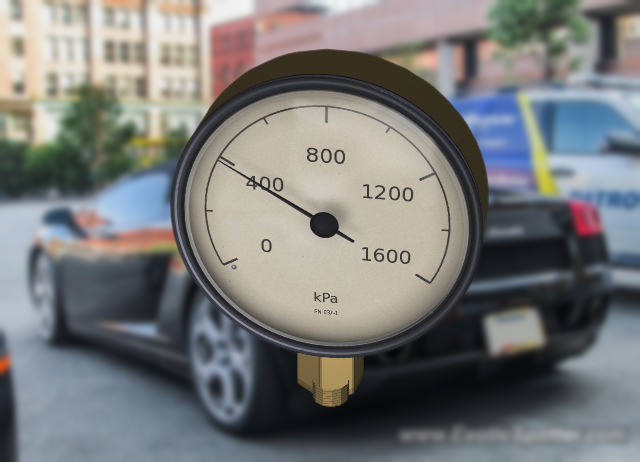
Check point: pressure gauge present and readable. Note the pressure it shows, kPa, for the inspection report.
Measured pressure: 400 kPa
